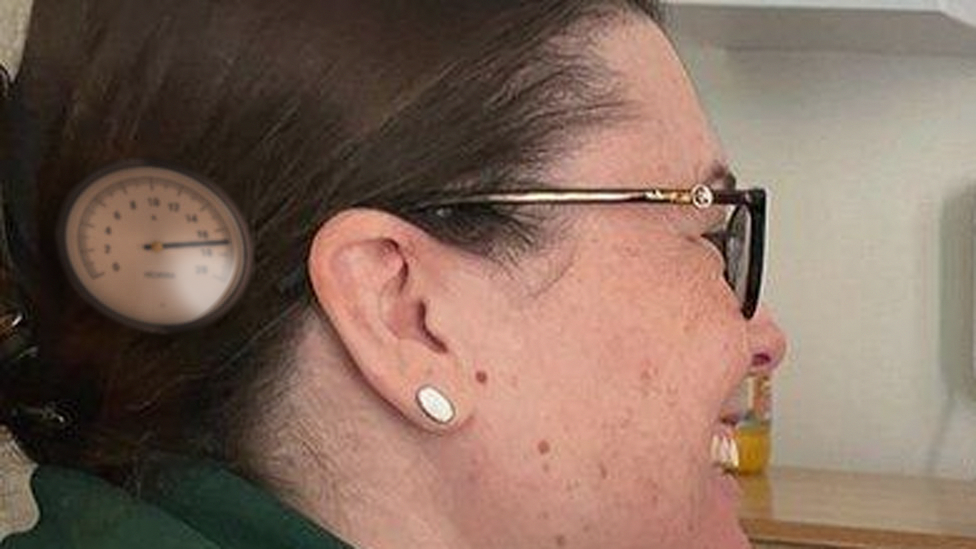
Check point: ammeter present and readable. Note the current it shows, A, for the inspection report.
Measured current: 17 A
